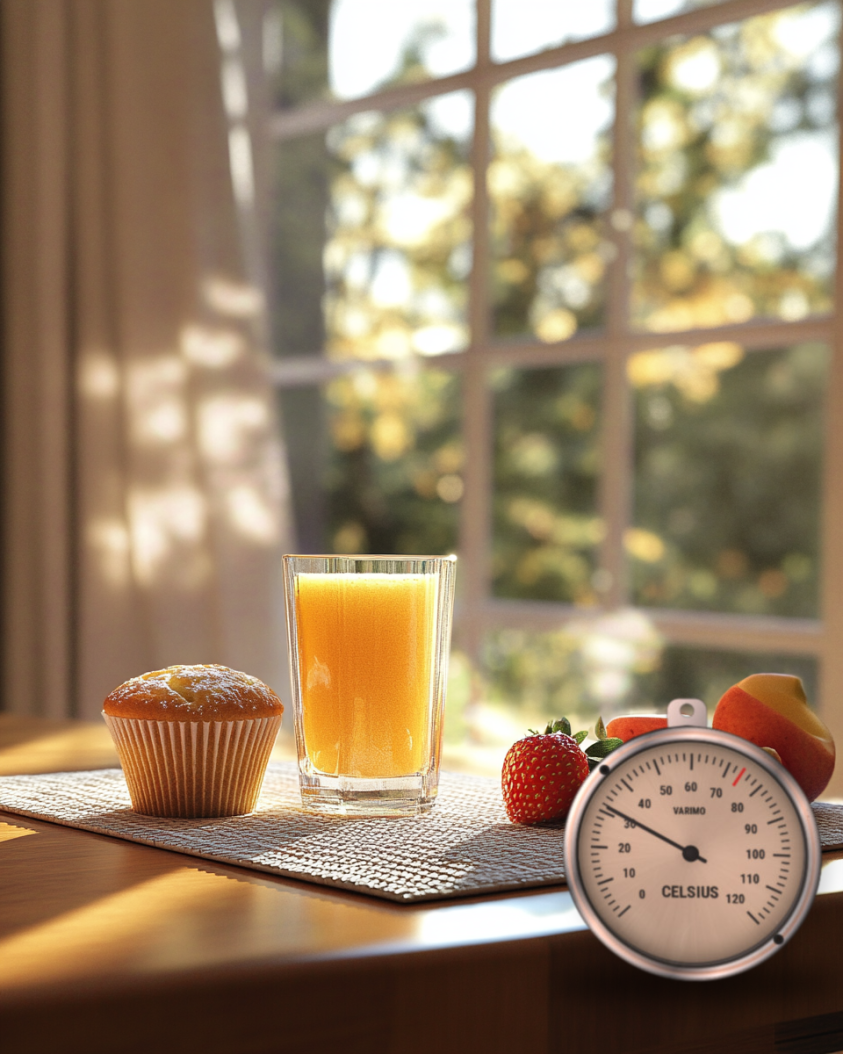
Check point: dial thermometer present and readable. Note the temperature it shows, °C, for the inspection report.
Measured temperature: 32 °C
